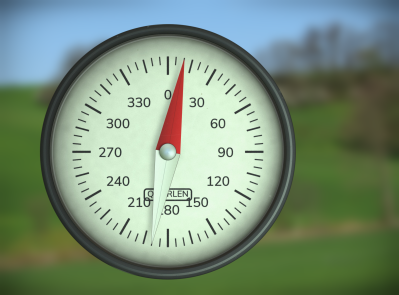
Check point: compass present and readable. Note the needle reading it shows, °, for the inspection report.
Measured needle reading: 10 °
